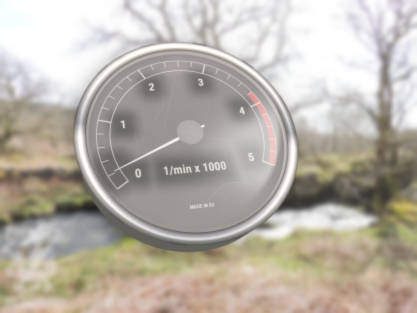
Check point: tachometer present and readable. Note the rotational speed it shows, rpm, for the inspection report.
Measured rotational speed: 200 rpm
